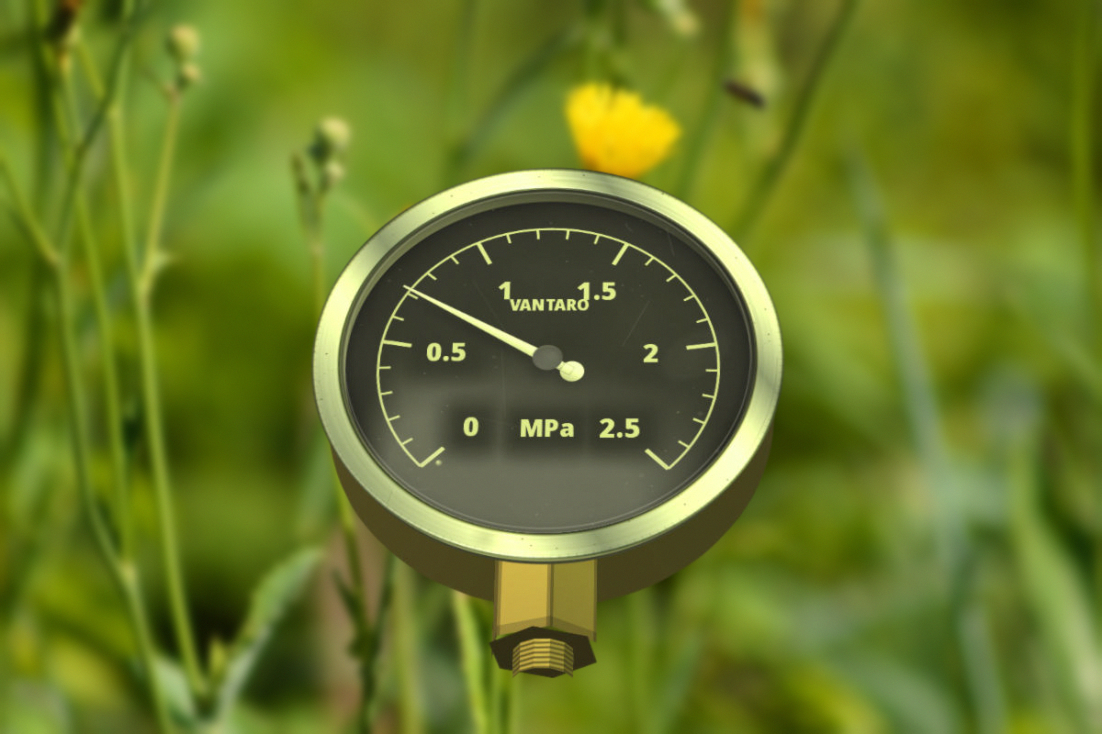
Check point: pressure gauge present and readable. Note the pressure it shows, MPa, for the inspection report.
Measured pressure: 0.7 MPa
